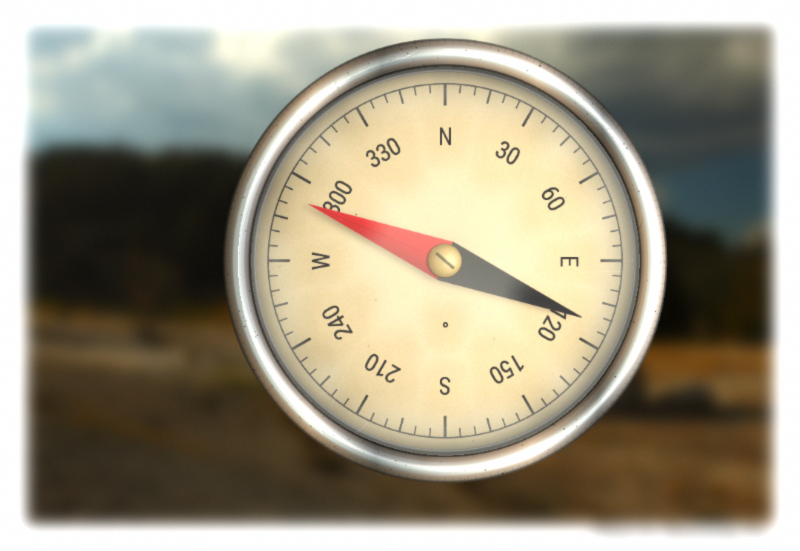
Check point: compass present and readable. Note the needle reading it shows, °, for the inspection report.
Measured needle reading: 292.5 °
